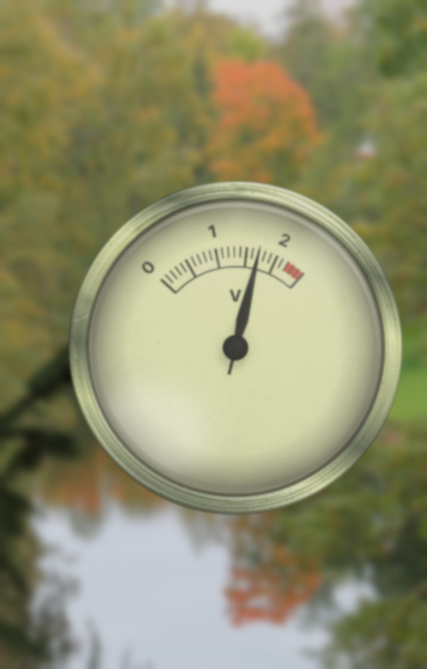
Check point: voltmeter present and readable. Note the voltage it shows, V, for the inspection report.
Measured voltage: 1.7 V
